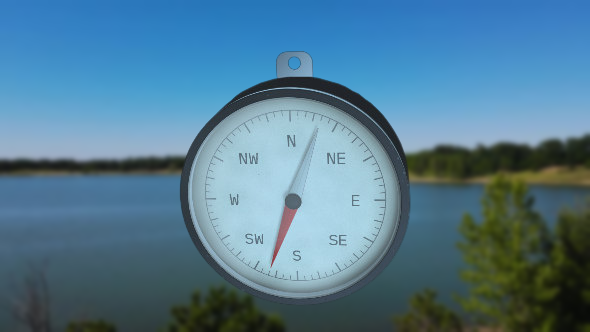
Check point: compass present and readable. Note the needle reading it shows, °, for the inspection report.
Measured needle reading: 200 °
